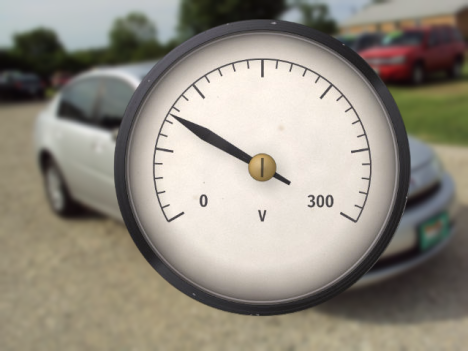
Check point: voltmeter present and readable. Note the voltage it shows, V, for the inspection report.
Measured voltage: 75 V
